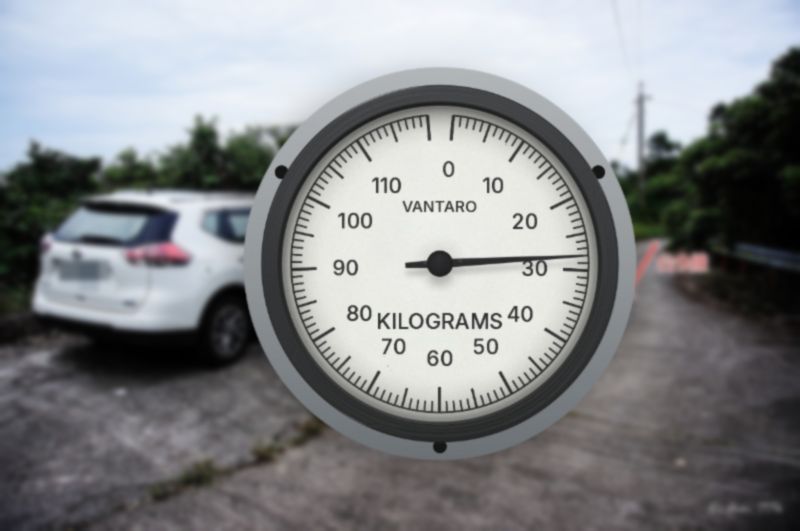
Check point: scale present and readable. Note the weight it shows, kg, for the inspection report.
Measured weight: 28 kg
